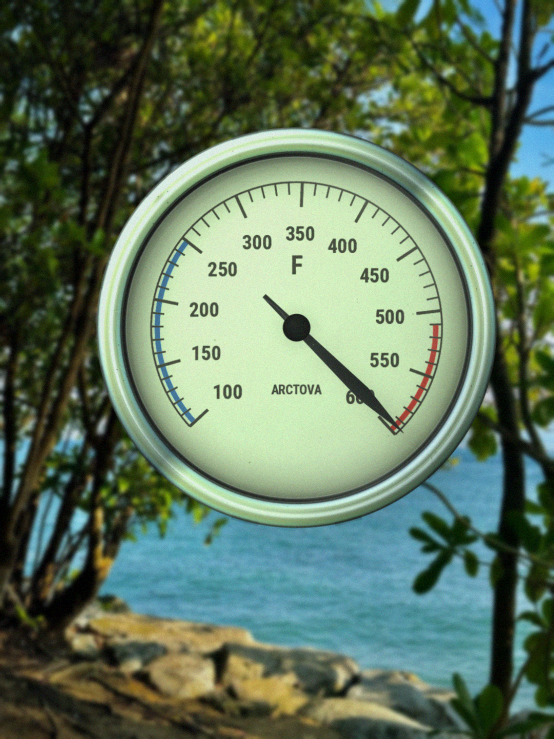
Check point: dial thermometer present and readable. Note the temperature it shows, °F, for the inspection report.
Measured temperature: 595 °F
